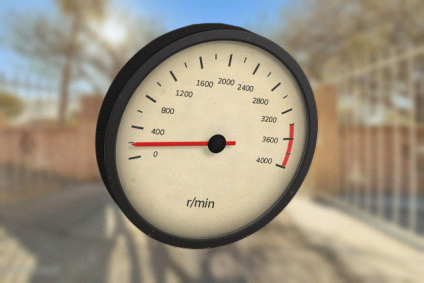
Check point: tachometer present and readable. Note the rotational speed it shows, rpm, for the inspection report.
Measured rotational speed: 200 rpm
